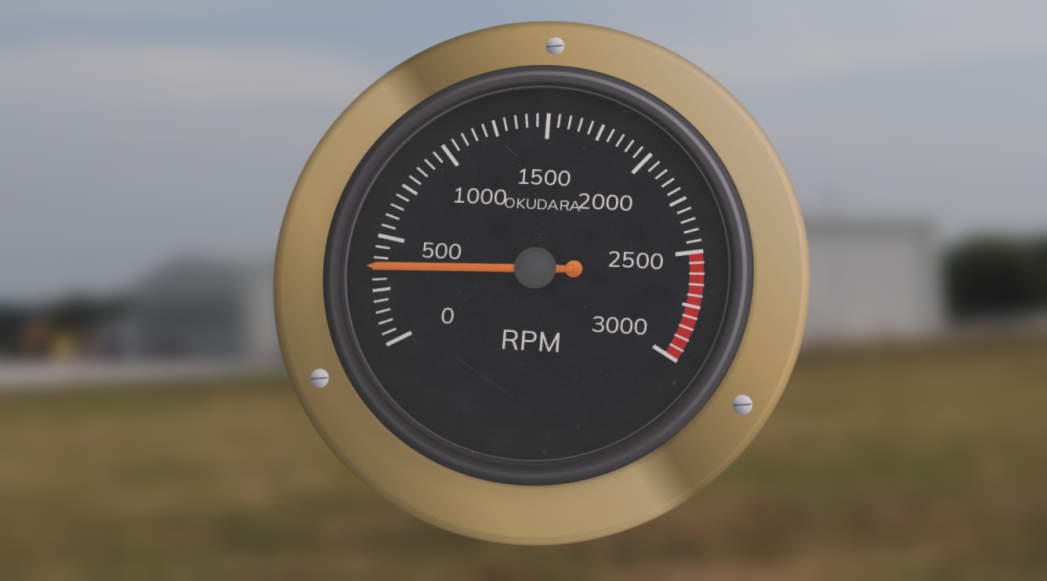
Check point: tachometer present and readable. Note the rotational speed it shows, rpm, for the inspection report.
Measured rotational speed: 350 rpm
